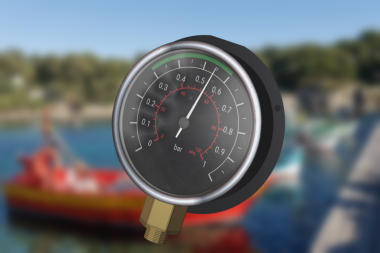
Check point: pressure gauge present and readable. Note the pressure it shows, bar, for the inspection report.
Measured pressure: 0.55 bar
